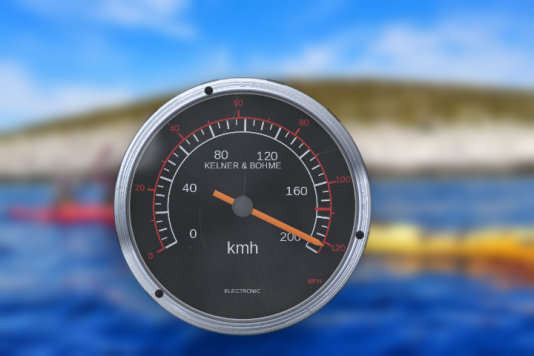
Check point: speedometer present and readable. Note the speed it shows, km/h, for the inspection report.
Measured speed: 195 km/h
